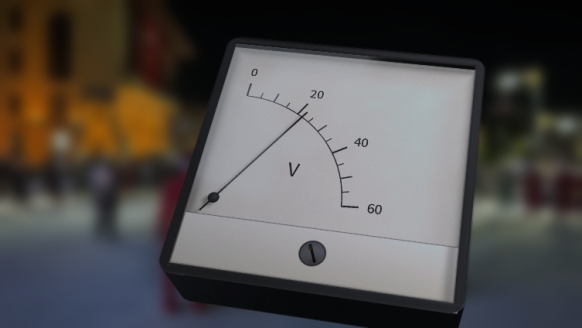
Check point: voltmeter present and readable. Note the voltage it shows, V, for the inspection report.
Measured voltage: 22.5 V
